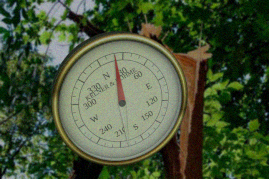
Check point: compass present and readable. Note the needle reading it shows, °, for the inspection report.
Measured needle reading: 20 °
